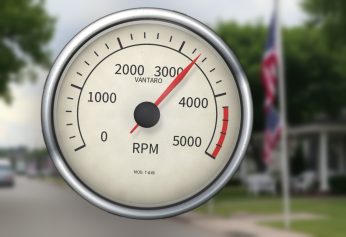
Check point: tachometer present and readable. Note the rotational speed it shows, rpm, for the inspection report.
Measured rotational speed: 3300 rpm
